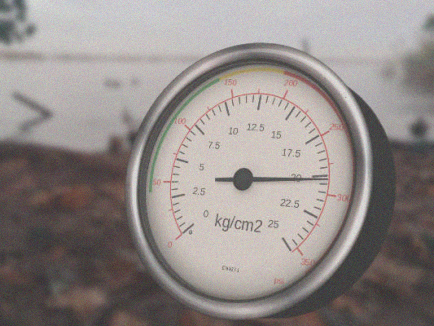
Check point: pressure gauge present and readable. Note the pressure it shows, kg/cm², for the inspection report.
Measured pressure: 20.25 kg/cm²
